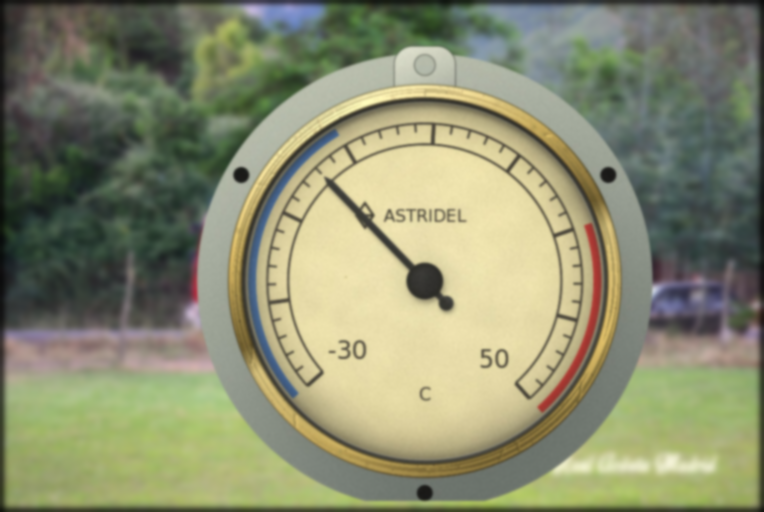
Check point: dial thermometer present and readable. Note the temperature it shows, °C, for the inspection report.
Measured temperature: -4 °C
